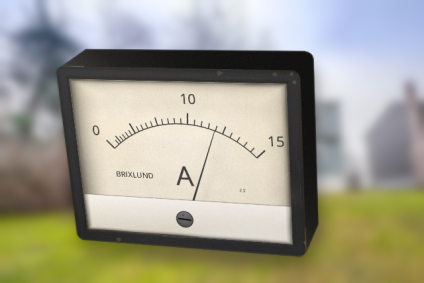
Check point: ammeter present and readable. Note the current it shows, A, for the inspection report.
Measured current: 12 A
